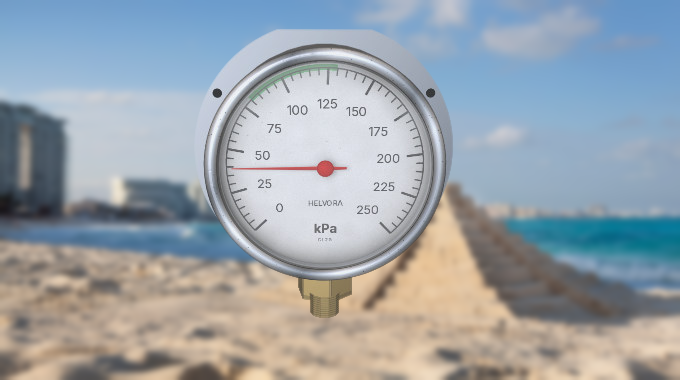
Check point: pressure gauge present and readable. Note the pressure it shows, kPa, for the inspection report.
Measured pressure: 40 kPa
